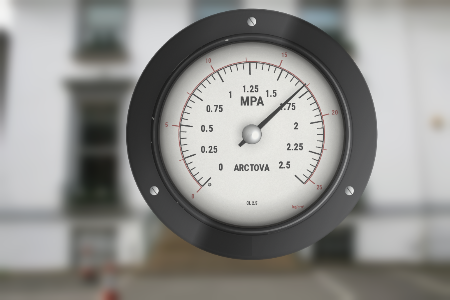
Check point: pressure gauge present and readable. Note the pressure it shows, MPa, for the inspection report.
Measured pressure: 1.7 MPa
